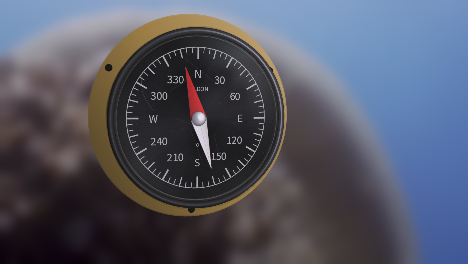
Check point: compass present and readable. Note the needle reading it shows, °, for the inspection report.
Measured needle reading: 345 °
